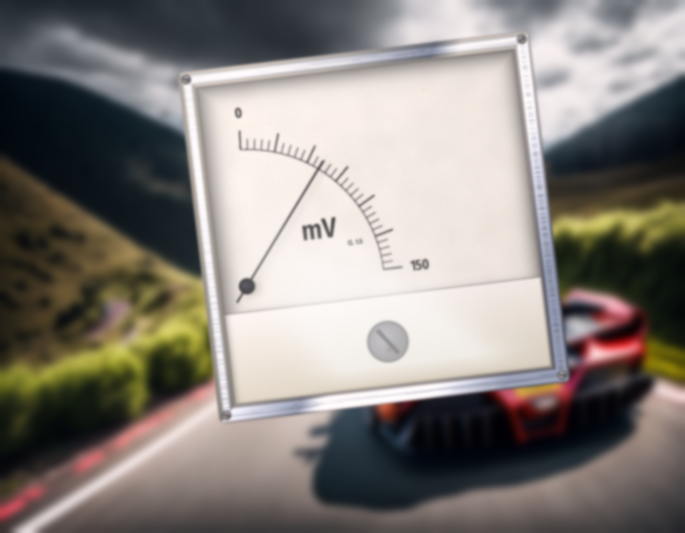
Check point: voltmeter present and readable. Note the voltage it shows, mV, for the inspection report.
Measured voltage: 60 mV
